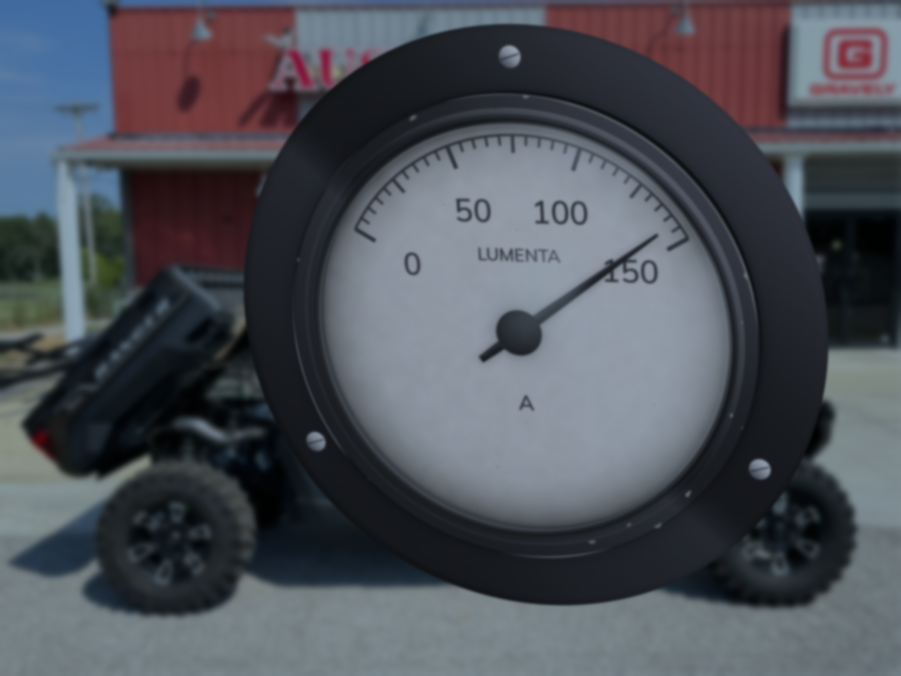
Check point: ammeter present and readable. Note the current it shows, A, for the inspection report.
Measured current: 142.5 A
